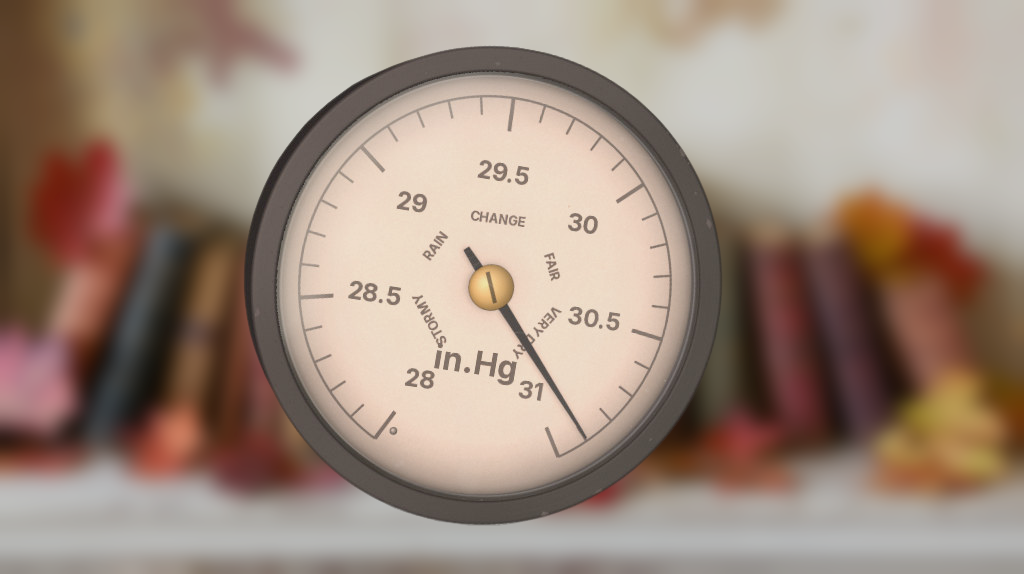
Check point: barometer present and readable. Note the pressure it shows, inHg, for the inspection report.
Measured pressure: 30.9 inHg
